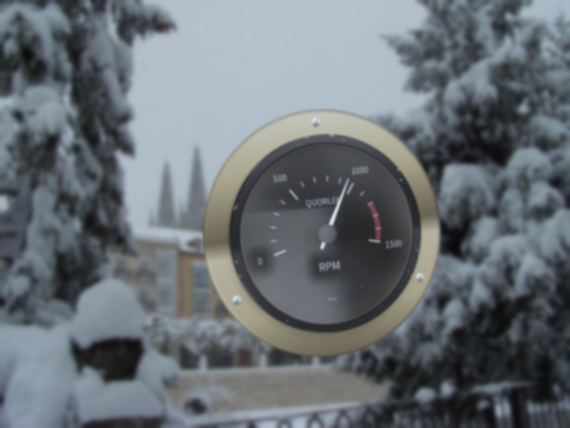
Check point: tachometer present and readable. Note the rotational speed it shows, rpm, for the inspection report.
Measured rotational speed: 950 rpm
